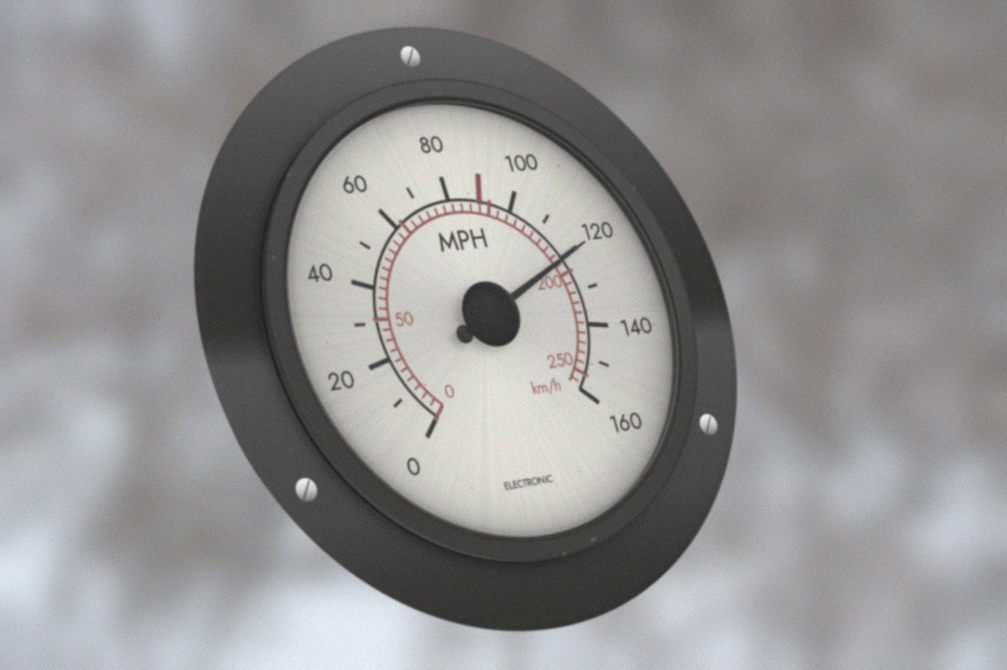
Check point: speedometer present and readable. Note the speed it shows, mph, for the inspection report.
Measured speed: 120 mph
